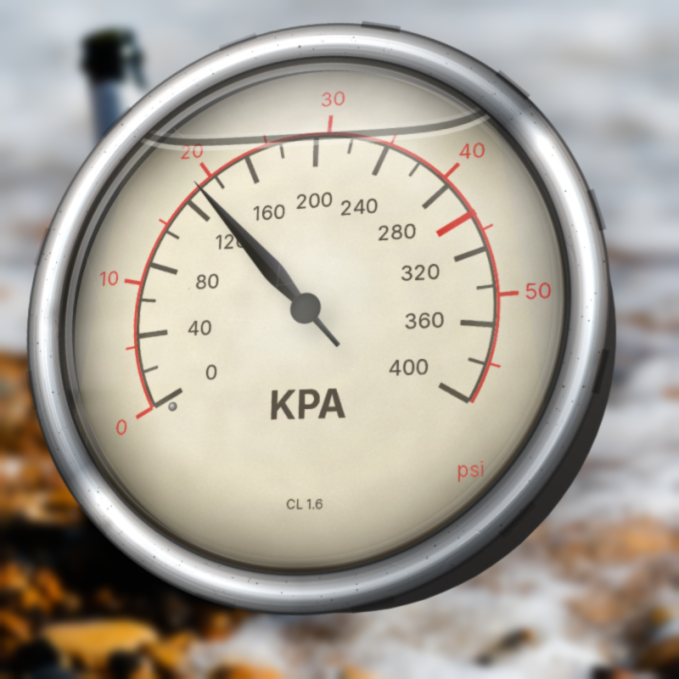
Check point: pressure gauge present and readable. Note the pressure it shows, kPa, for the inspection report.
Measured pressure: 130 kPa
